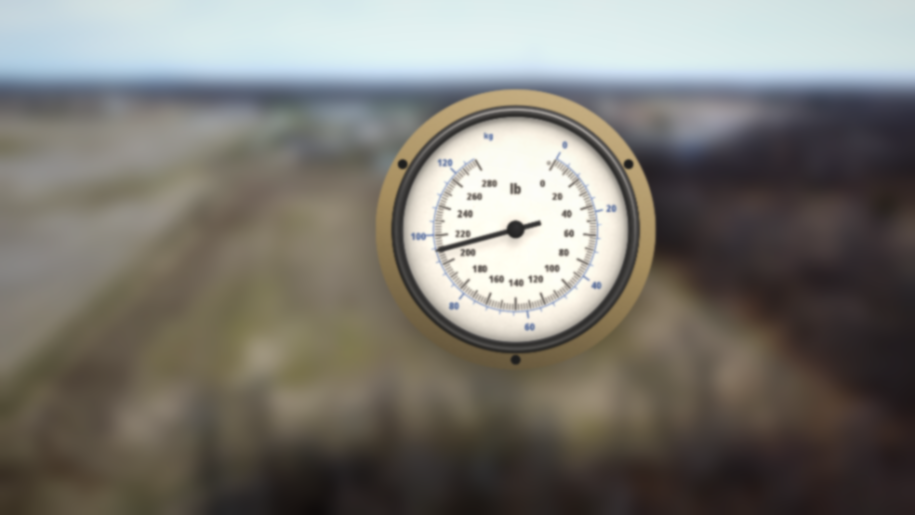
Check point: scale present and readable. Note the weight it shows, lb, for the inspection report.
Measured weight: 210 lb
